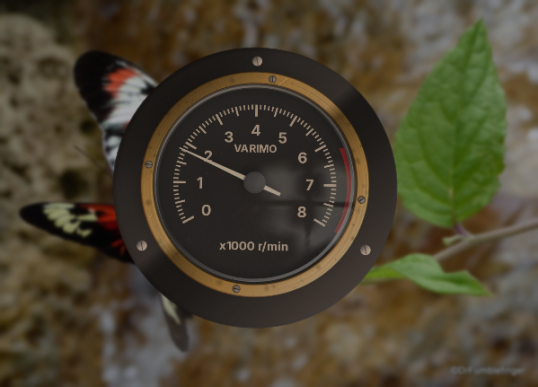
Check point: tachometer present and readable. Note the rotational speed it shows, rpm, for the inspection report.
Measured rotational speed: 1800 rpm
